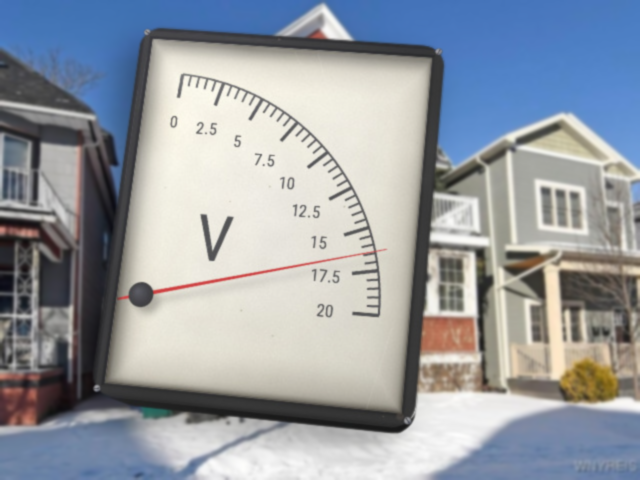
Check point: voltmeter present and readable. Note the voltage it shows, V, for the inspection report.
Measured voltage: 16.5 V
